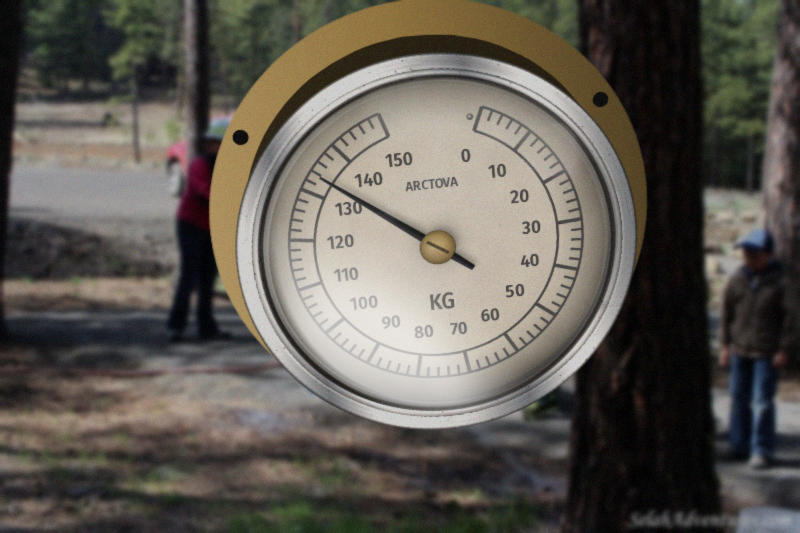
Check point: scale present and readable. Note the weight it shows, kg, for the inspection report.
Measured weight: 134 kg
